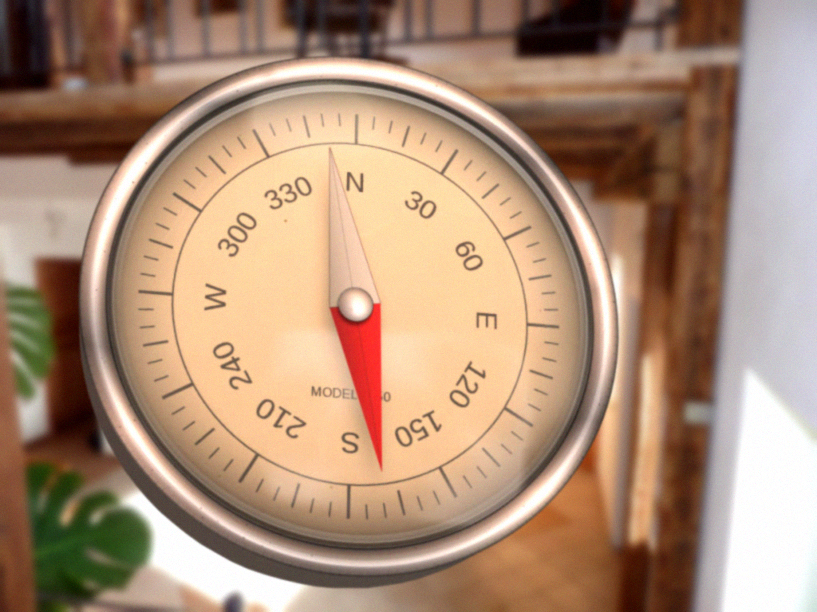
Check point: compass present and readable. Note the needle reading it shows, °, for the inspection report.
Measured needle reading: 170 °
